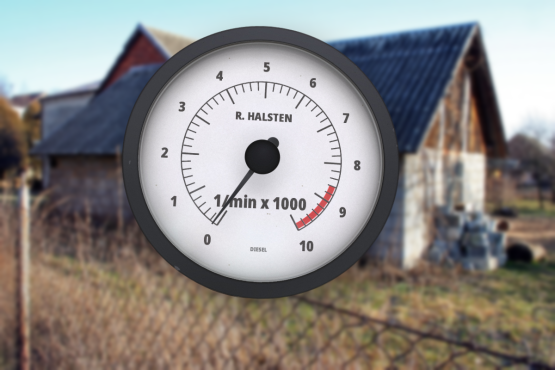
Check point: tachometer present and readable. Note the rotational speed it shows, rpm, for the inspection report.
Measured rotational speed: 100 rpm
